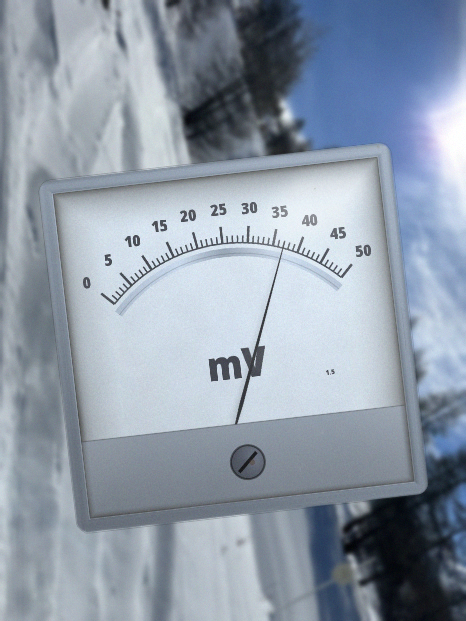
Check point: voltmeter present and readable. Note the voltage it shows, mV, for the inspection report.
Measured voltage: 37 mV
